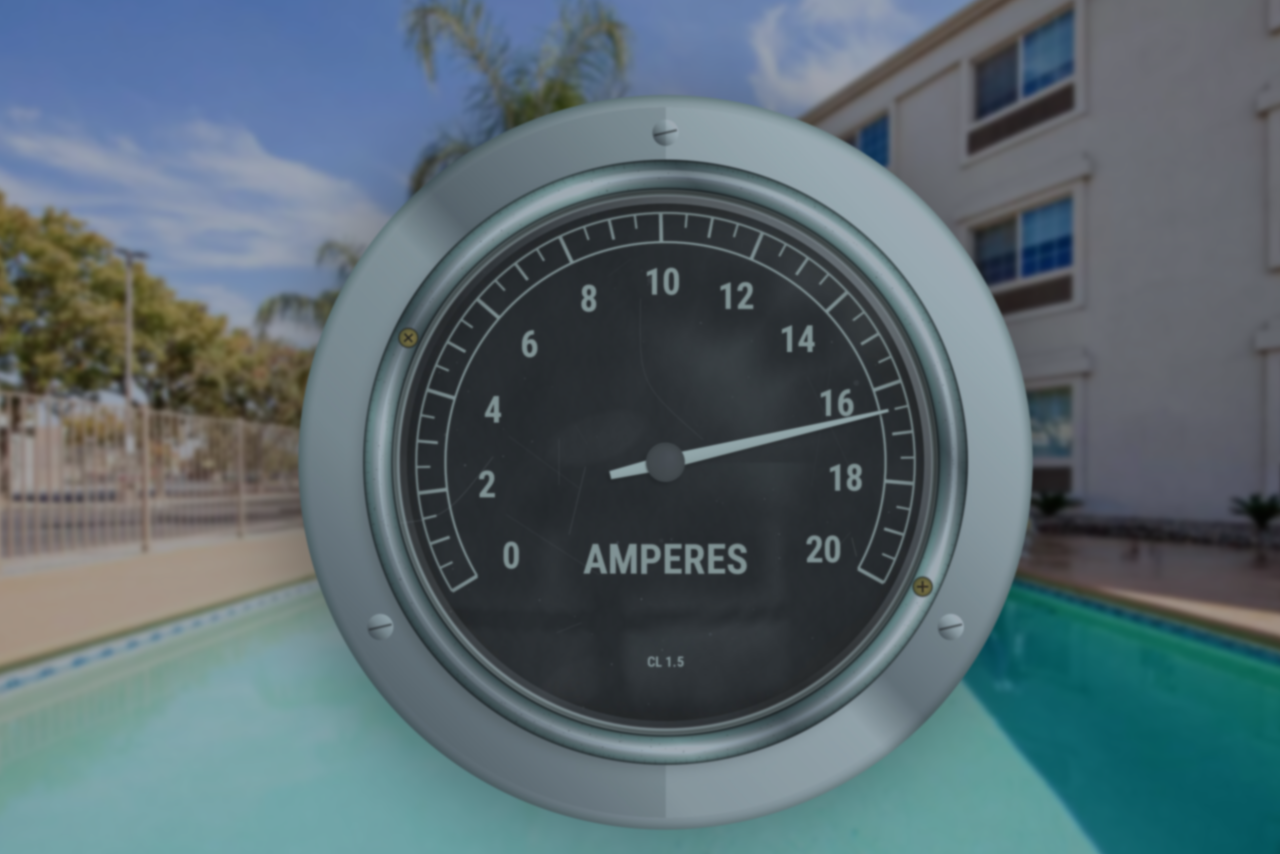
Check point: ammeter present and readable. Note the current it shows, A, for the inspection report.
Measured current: 16.5 A
